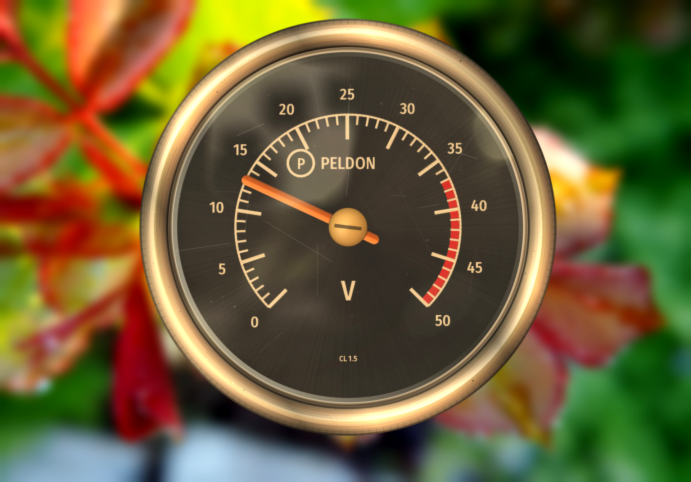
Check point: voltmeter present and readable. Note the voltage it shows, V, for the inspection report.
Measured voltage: 13 V
